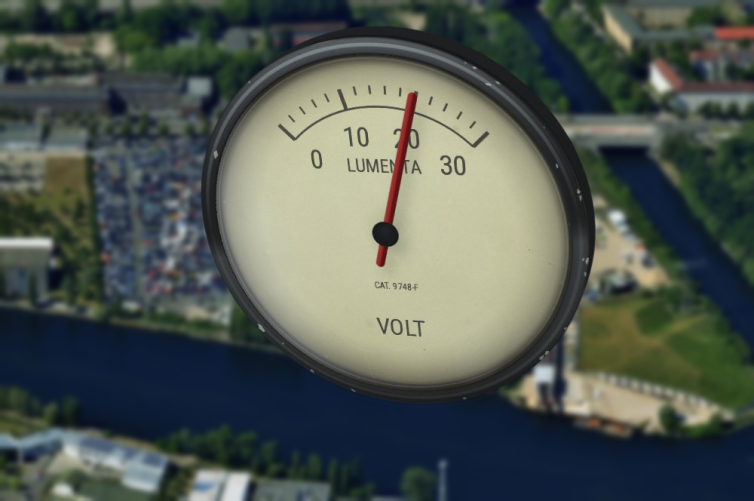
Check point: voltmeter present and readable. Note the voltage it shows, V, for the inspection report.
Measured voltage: 20 V
